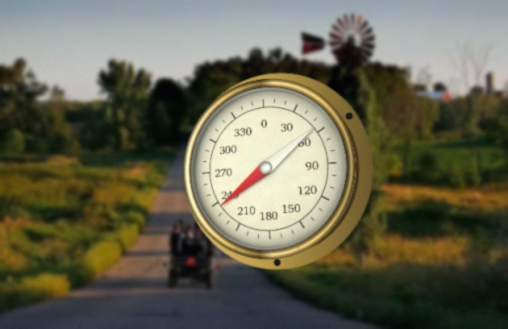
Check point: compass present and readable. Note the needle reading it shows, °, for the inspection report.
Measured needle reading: 235 °
